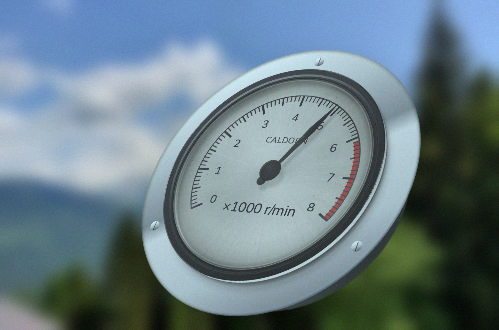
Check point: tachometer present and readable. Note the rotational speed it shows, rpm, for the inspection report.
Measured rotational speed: 5000 rpm
